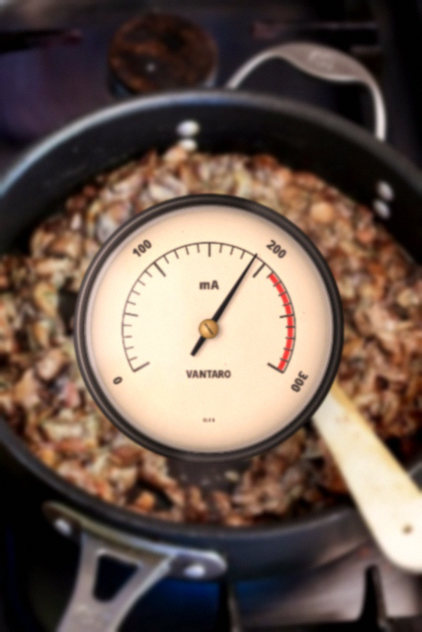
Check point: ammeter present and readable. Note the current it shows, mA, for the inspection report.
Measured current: 190 mA
